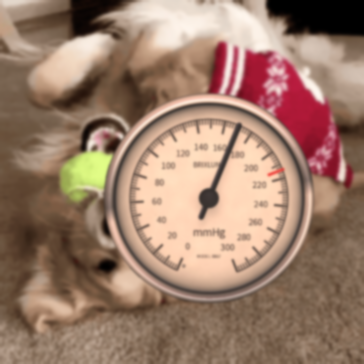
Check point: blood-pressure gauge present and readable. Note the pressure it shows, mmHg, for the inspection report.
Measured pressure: 170 mmHg
